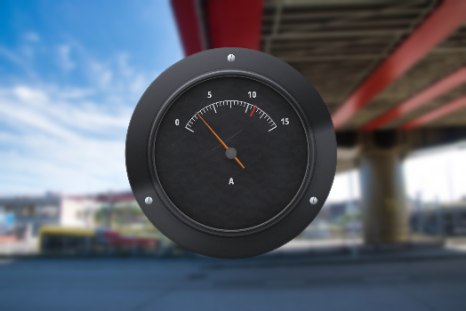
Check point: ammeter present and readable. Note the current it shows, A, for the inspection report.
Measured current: 2.5 A
